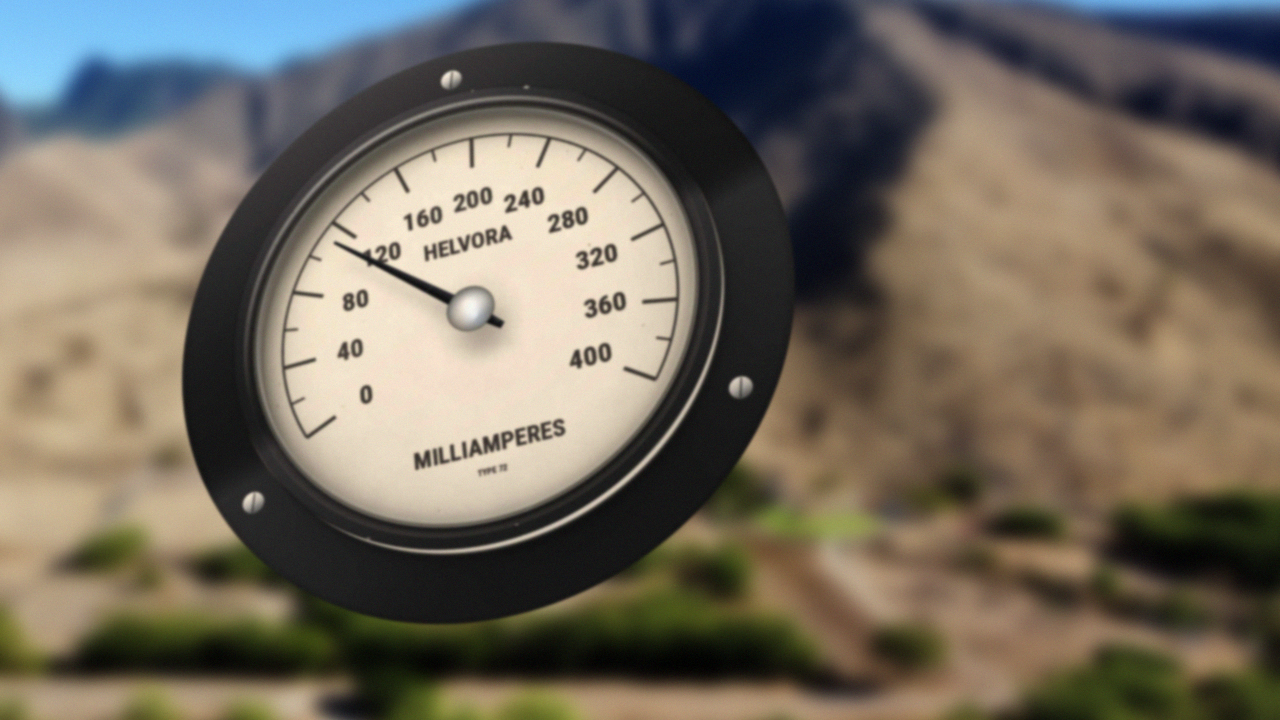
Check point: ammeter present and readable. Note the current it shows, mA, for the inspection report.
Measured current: 110 mA
